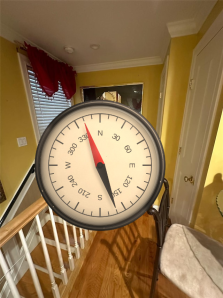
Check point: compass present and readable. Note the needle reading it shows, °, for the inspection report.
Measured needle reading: 340 °
